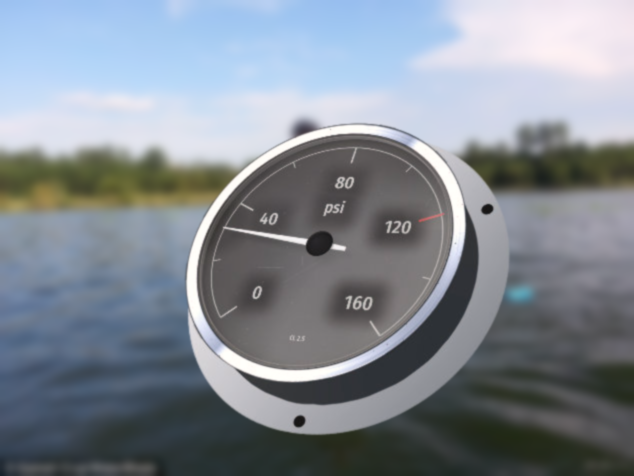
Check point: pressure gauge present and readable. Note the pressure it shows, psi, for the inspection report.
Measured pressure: 30 psi
